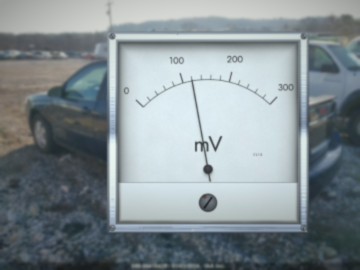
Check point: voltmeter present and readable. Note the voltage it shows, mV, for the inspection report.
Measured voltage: 120 mV
